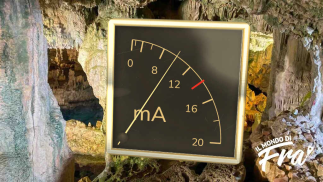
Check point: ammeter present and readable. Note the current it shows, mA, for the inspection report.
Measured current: 10 mA
